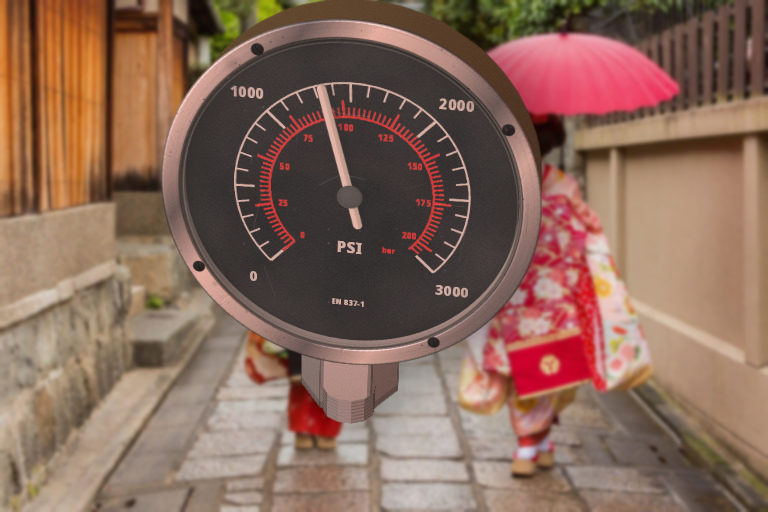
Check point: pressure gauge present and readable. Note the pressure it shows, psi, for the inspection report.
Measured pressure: 1350 psi
